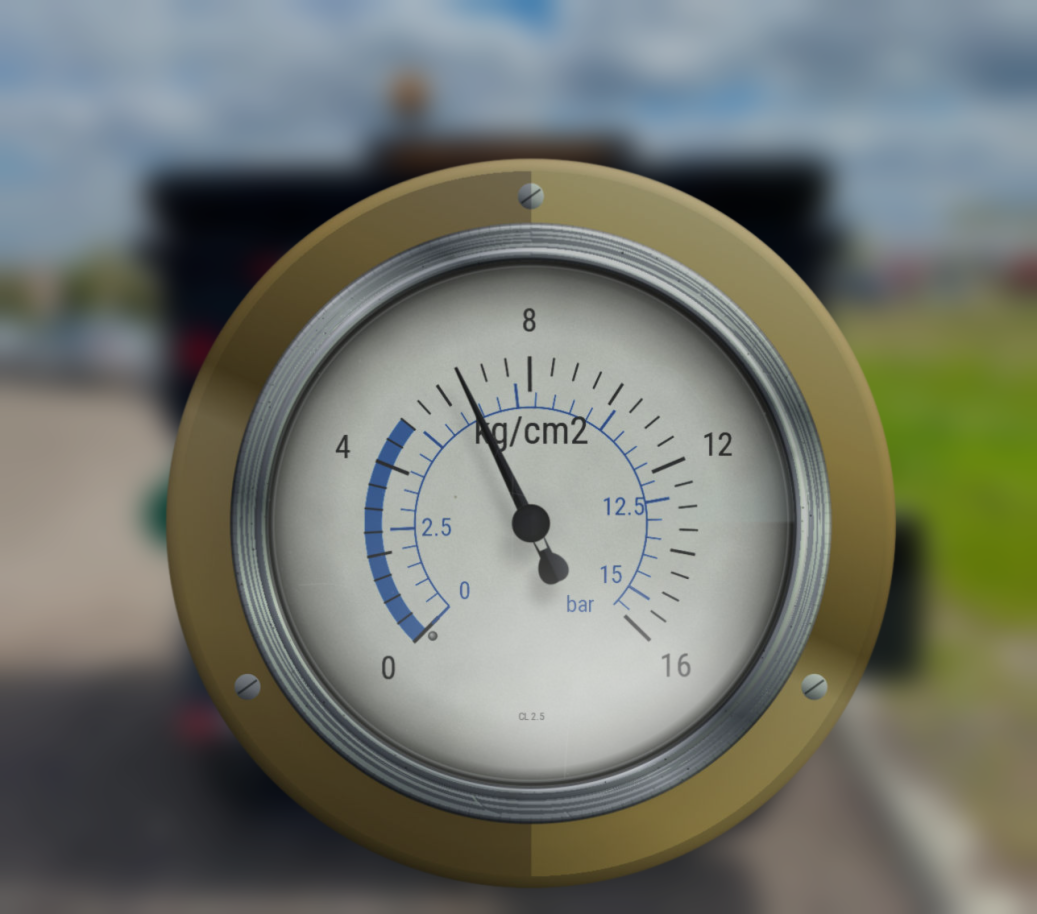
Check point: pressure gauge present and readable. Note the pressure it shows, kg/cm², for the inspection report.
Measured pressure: 6.5 kg/cm²
